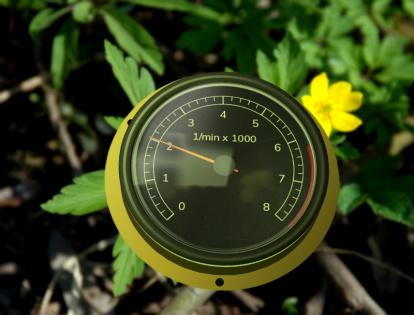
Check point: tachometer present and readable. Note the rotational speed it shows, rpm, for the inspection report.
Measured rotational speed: 2000 rpm
